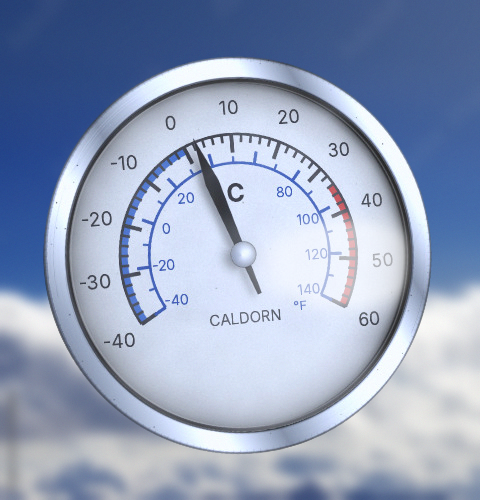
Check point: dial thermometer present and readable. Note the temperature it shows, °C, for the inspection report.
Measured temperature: 2 °C
